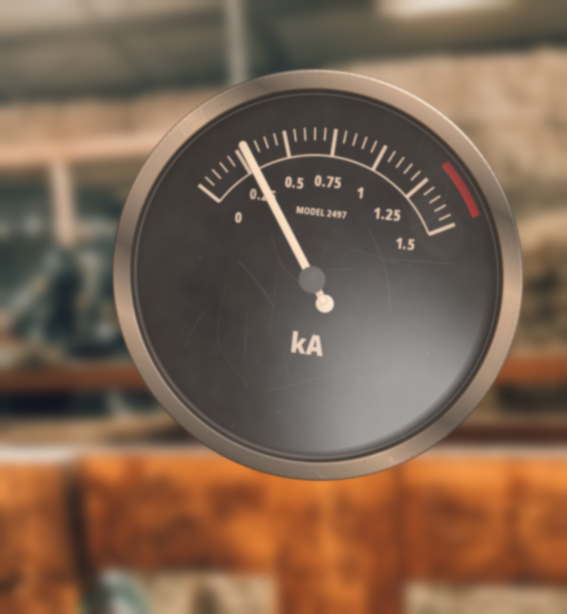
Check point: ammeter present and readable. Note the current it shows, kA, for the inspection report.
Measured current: 0.3 kA
